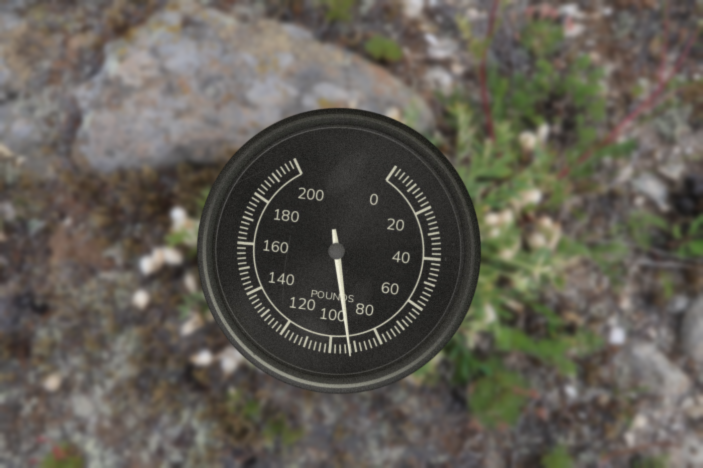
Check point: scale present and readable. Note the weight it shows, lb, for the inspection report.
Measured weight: 92 lb
